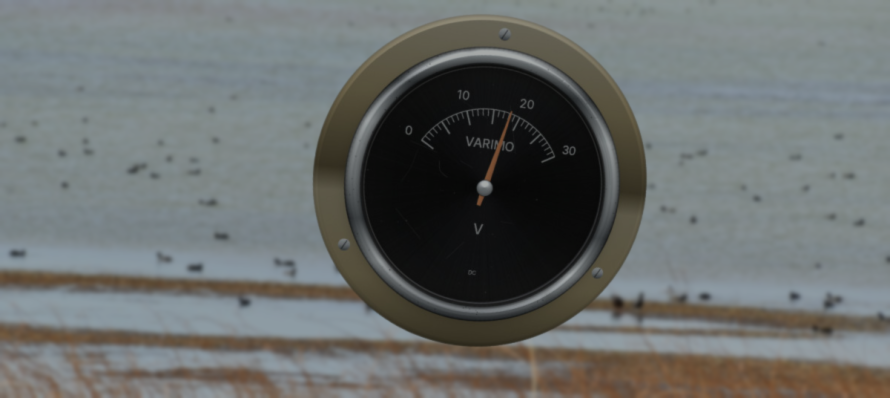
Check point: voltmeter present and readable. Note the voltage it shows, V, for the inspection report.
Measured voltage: 18 V
